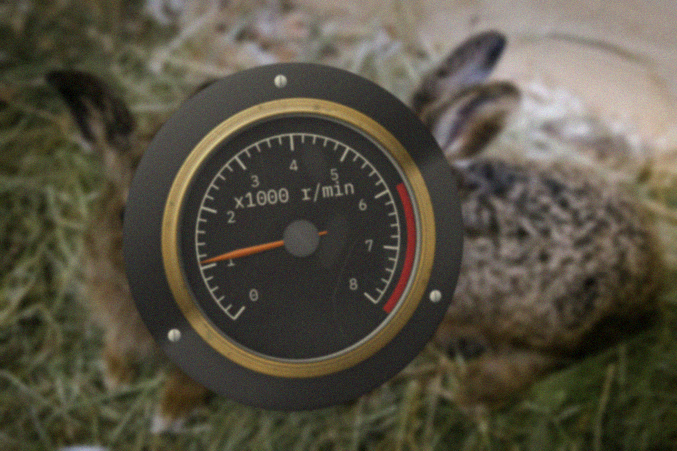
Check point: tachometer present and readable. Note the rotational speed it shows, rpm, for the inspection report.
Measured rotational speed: 1100 rpm
